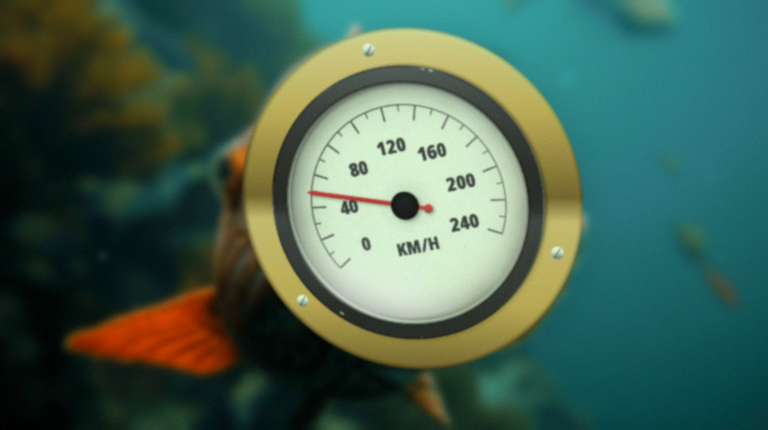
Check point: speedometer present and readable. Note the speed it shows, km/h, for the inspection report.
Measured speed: 50 km/h
